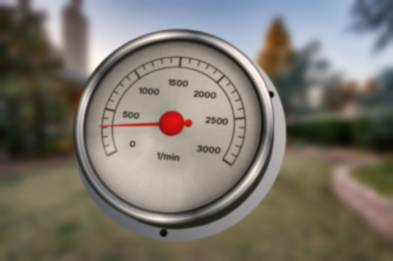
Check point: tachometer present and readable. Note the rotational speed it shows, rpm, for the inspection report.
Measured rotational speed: 300 rpm
